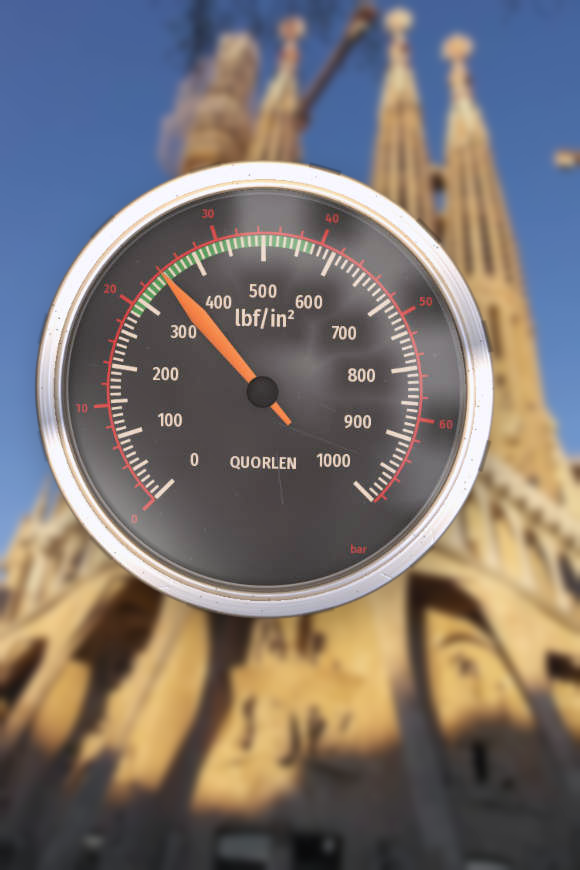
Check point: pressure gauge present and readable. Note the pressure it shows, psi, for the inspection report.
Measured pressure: 350 psi
